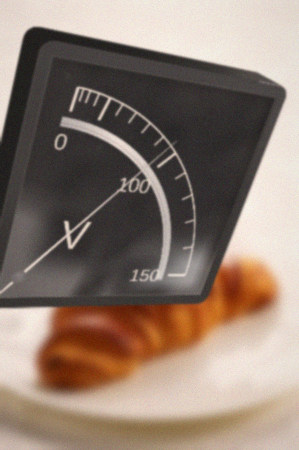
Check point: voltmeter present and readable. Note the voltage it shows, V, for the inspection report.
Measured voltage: 95 V
